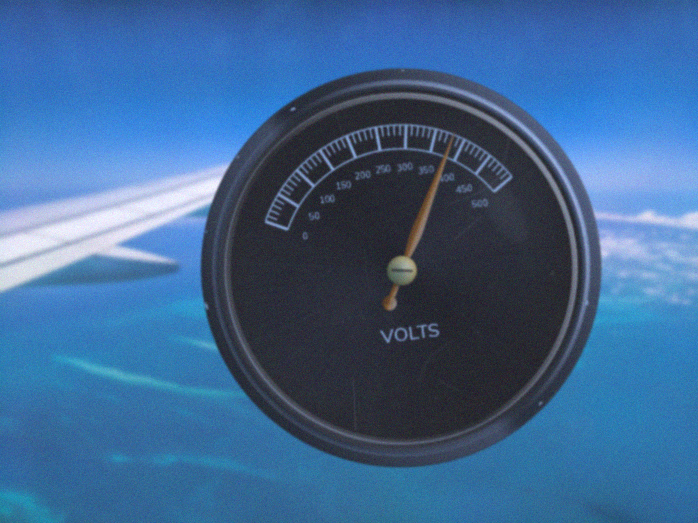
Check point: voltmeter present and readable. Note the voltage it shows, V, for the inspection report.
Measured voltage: 380 V
